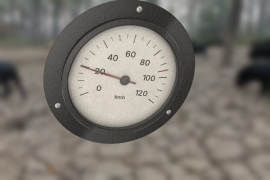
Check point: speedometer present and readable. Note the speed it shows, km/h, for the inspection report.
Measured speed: 20 km/h
